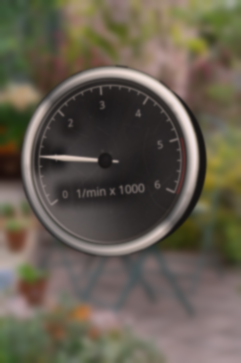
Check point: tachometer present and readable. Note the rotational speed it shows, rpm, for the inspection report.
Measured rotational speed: 1000 rpm
